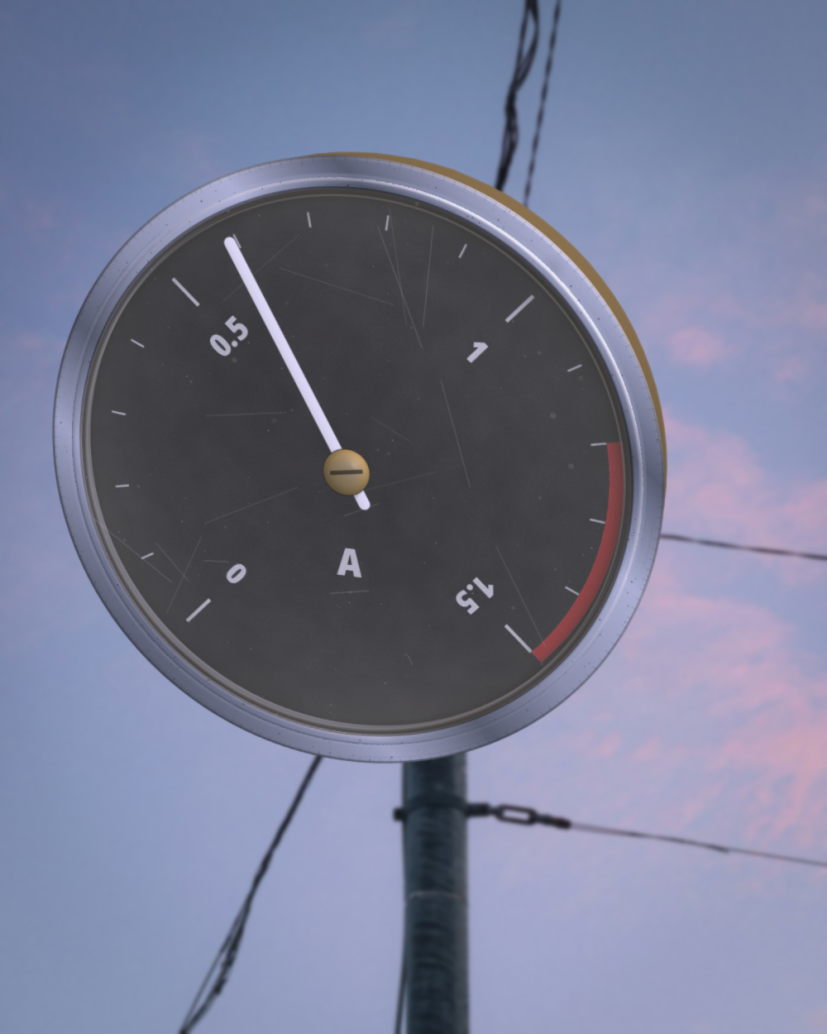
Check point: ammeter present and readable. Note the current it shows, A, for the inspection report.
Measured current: 0.6 A
